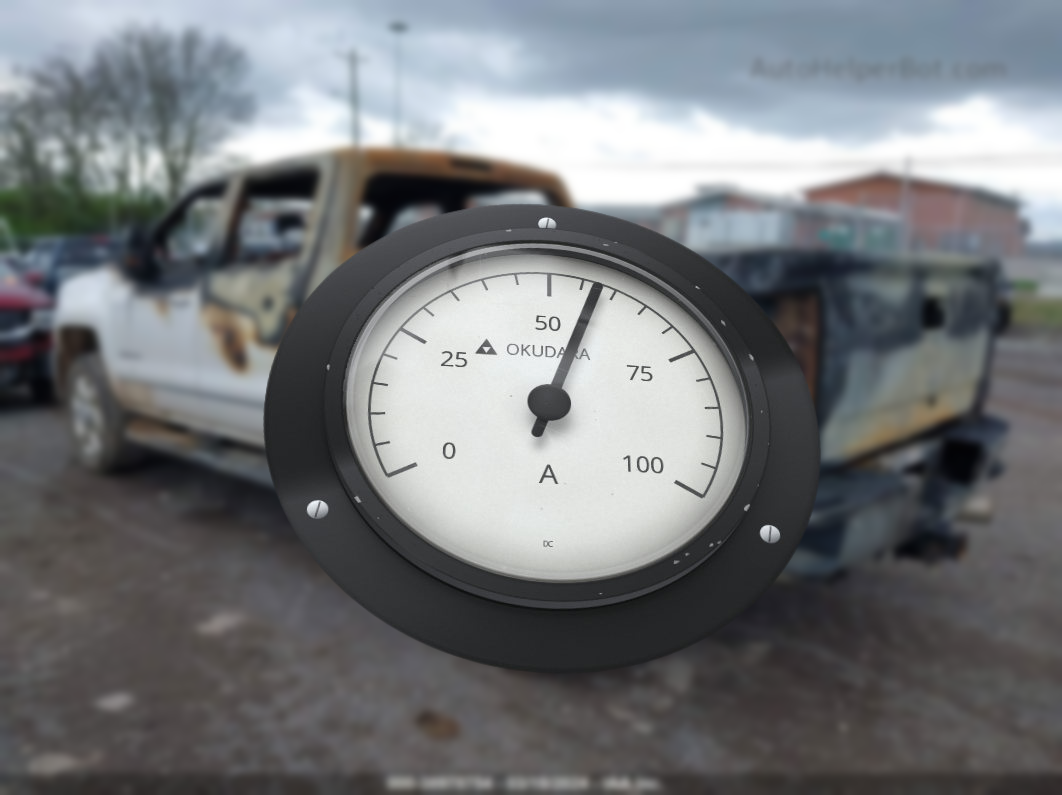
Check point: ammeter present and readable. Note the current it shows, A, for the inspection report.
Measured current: 57.5 A
